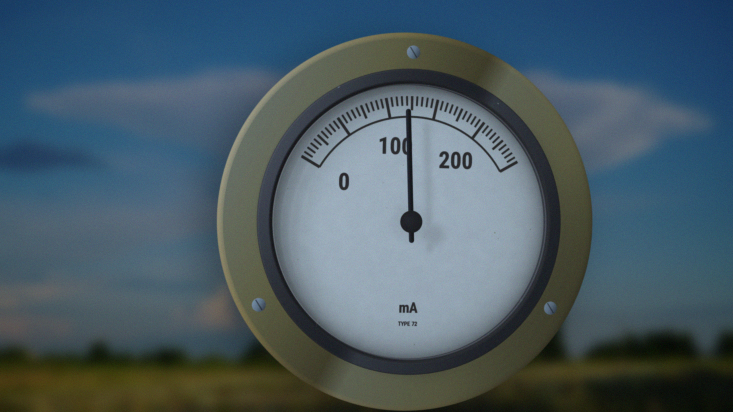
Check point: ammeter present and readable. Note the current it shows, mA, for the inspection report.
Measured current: 120 mA
